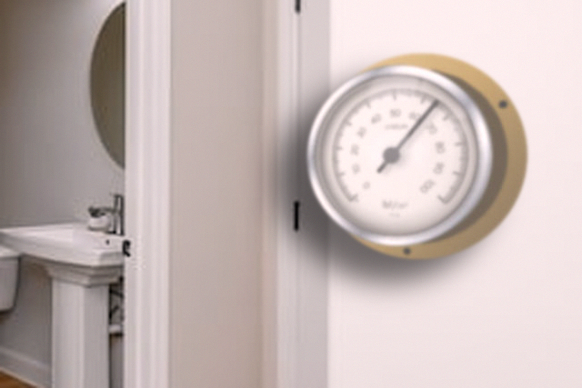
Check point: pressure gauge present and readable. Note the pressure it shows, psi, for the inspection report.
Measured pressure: 65 psi
